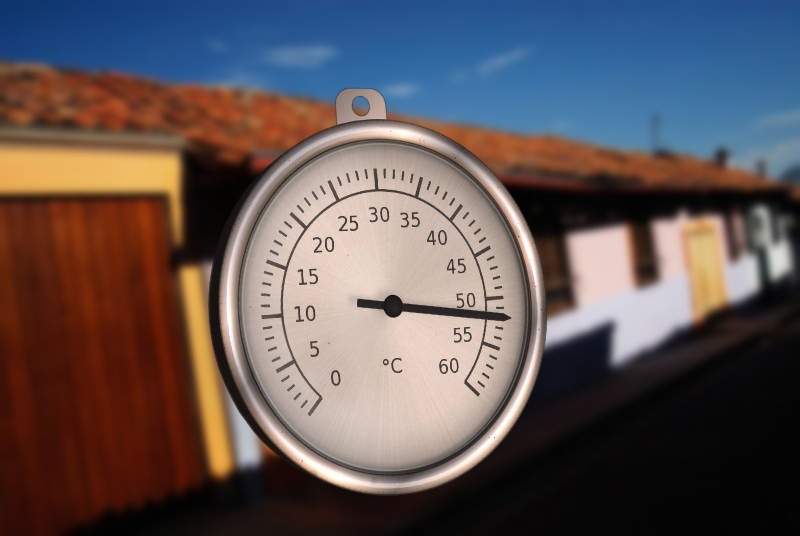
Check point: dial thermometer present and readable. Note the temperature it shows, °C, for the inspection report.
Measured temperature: 52 °C
